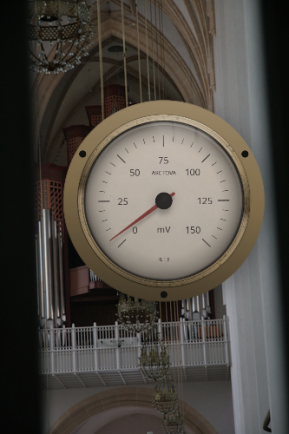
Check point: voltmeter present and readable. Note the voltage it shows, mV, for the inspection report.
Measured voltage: 5 mV
